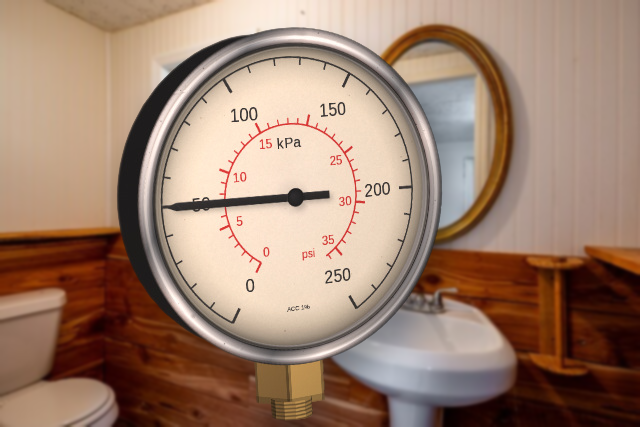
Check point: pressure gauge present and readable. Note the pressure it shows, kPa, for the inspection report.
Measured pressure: 50 kPa
